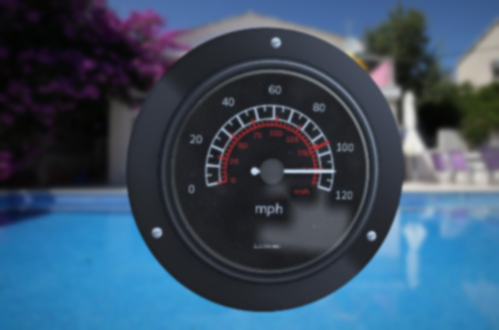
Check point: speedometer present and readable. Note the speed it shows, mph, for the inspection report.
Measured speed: 110 mph
